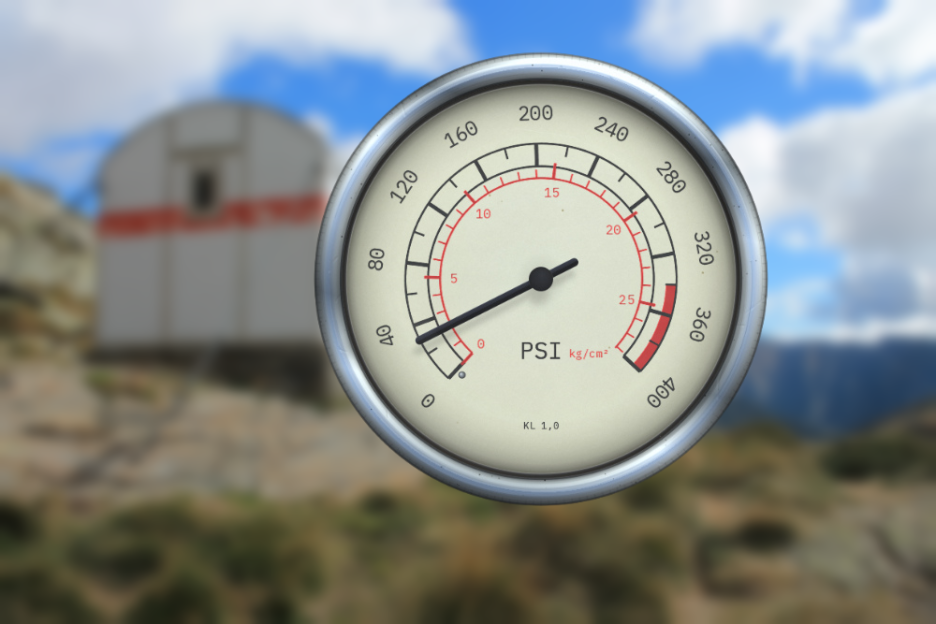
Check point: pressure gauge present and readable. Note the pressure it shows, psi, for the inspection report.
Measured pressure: 30 psi
